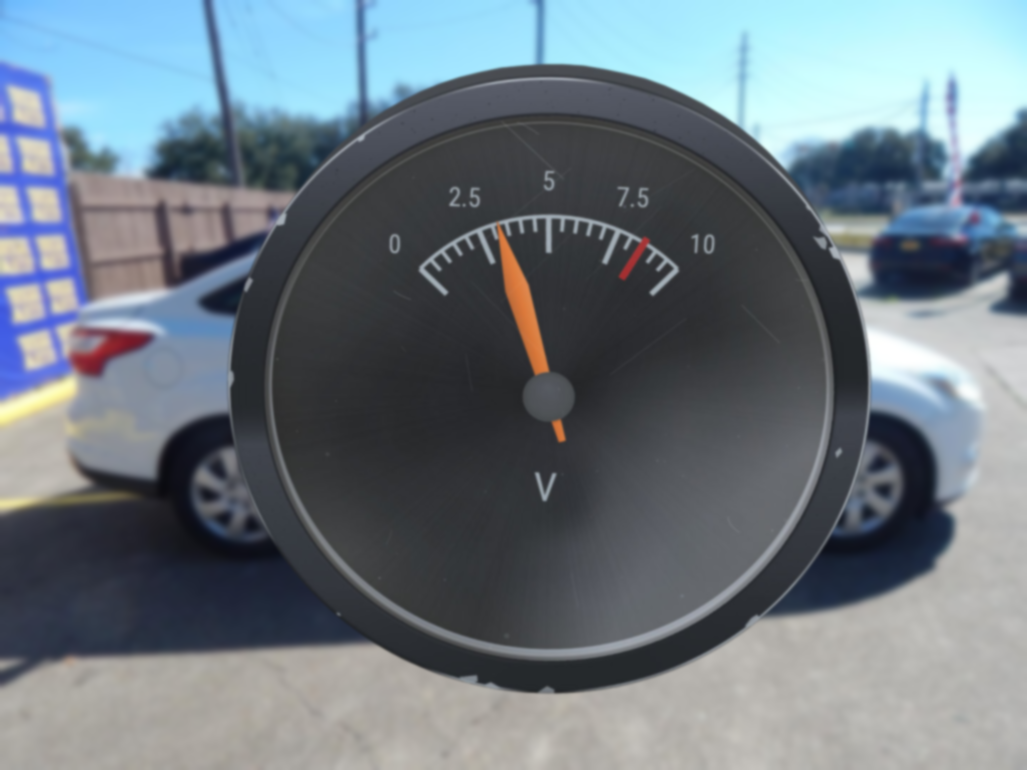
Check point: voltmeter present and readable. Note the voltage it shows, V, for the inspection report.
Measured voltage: 3.25 V
